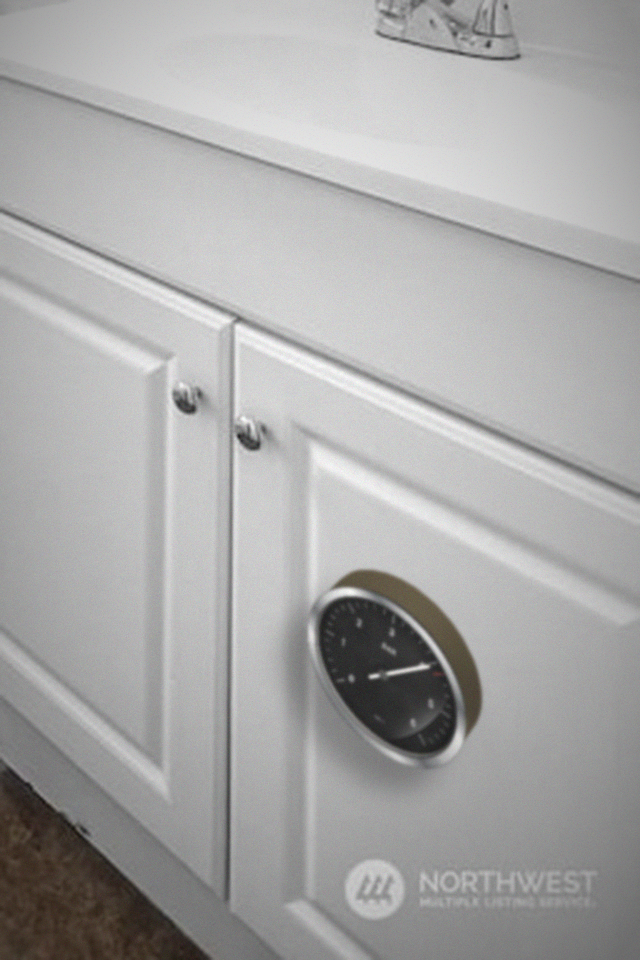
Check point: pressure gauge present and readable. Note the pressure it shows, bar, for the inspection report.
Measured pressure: 4 bar
